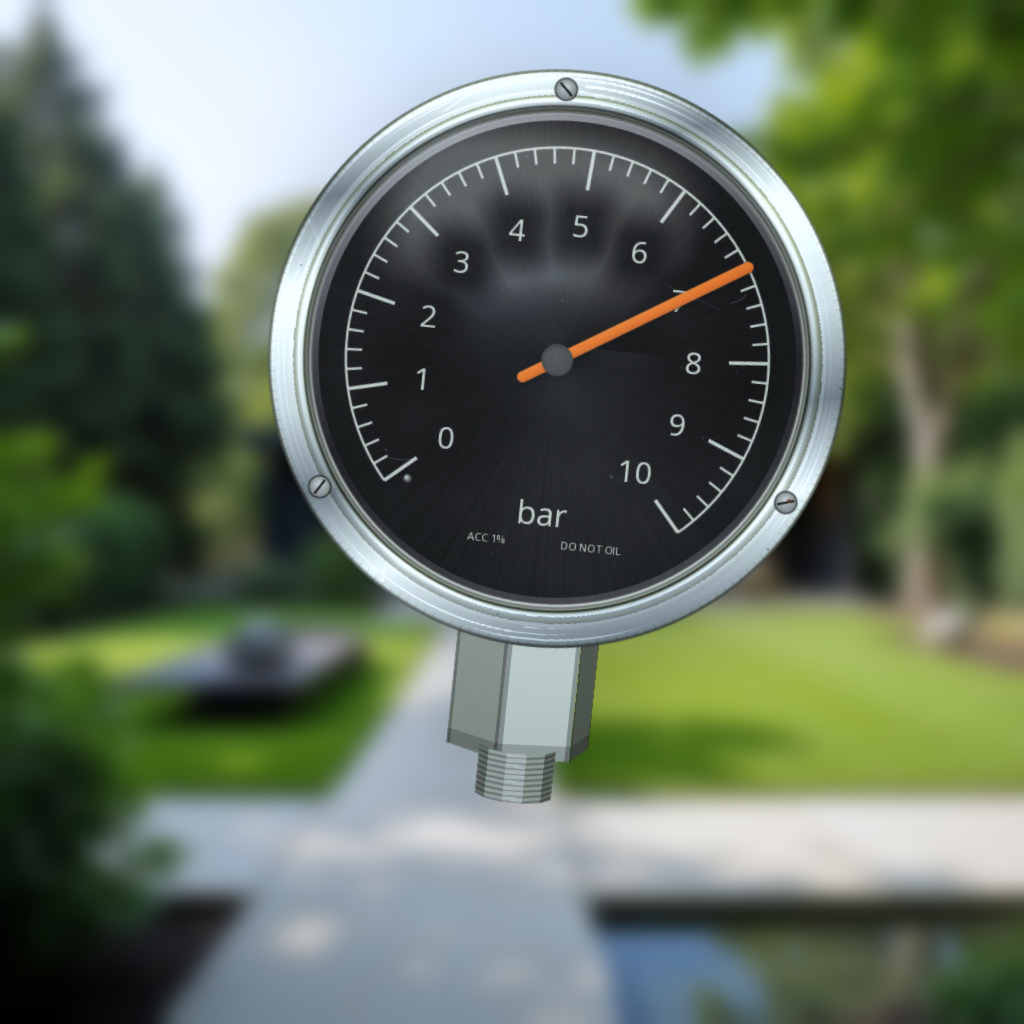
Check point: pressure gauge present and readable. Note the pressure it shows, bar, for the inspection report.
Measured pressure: 7 bar
